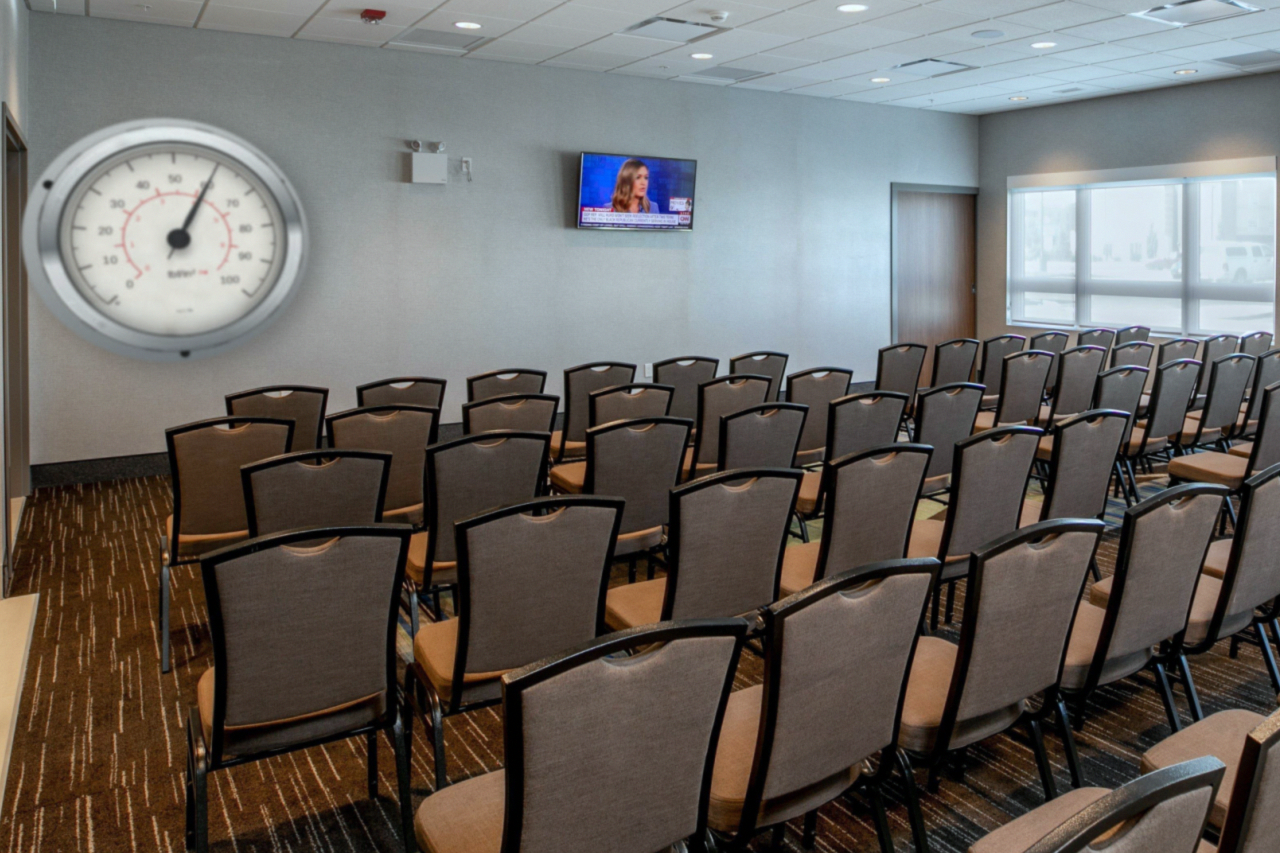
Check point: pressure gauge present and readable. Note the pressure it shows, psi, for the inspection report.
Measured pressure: 60 psi
